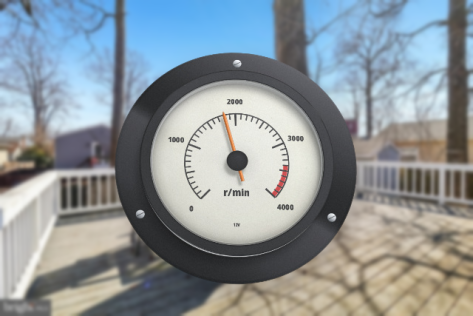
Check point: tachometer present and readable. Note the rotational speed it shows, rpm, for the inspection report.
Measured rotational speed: 1800 rpm
